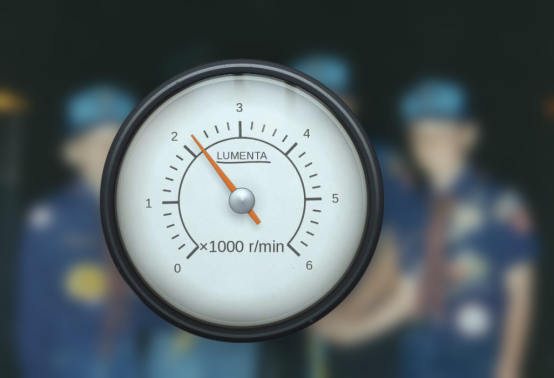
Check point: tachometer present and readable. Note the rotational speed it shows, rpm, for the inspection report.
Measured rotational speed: 2200 rpm
